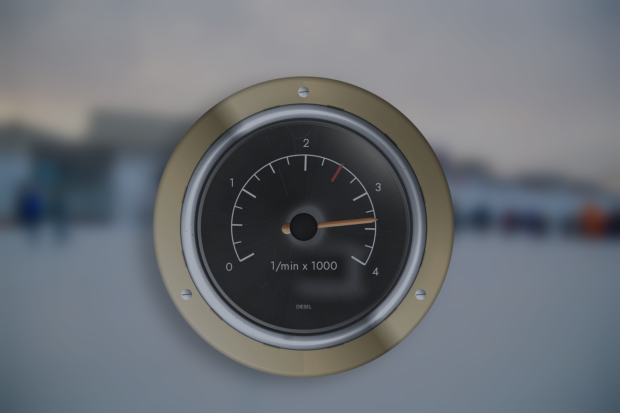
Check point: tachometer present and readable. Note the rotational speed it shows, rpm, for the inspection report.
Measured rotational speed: 3375 rpm
